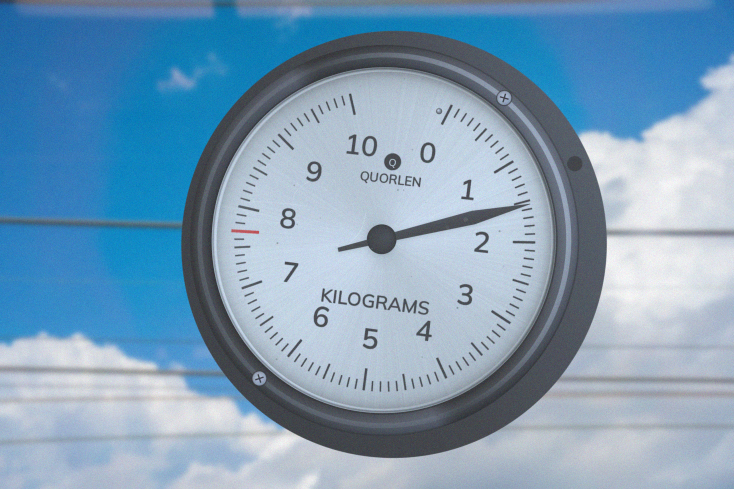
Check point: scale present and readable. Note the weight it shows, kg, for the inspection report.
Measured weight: 1.55 kg
